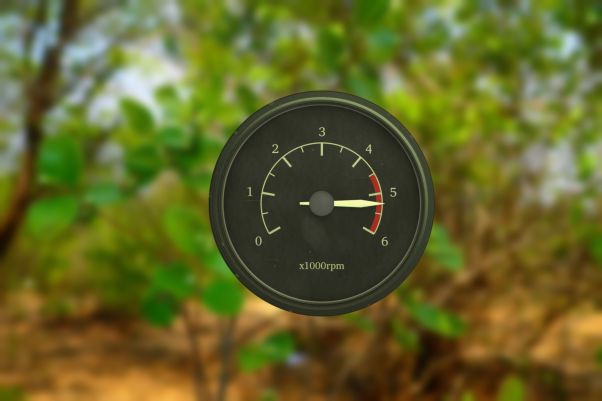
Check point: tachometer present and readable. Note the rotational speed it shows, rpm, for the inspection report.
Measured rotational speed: 5250 rpm
